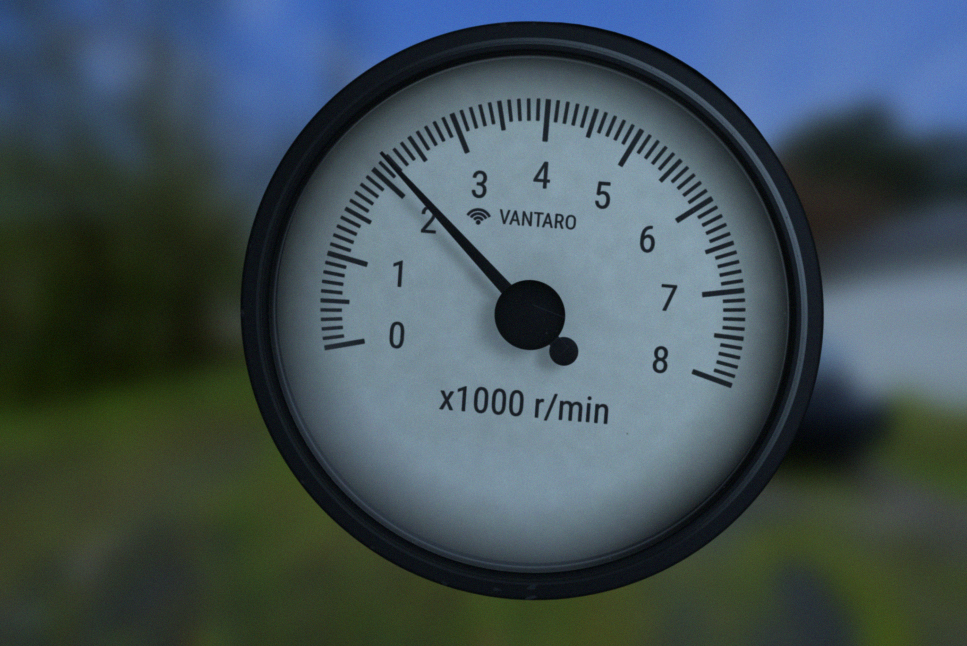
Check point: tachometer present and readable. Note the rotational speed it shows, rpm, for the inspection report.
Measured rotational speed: 2200 rpm
